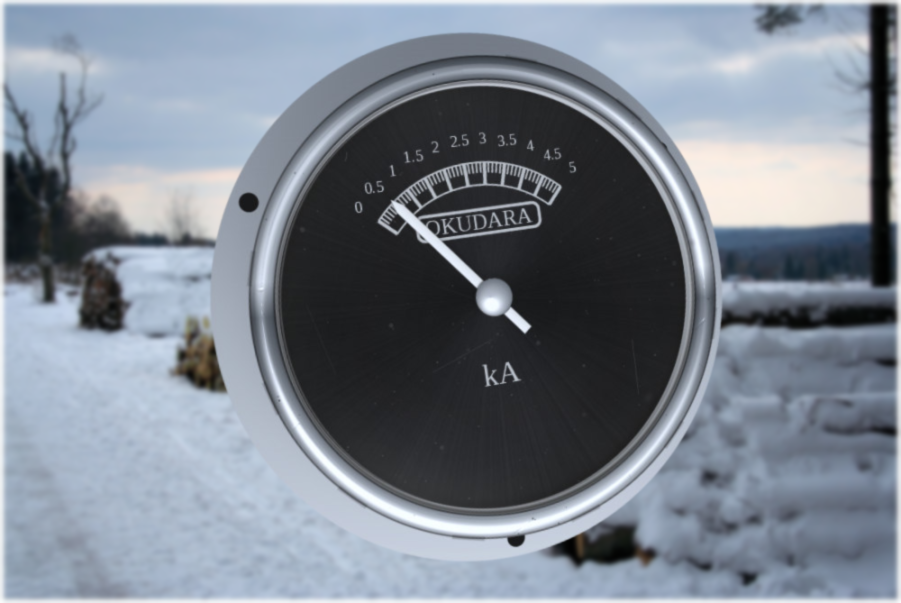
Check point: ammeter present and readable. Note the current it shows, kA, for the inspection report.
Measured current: 0.5 kA
